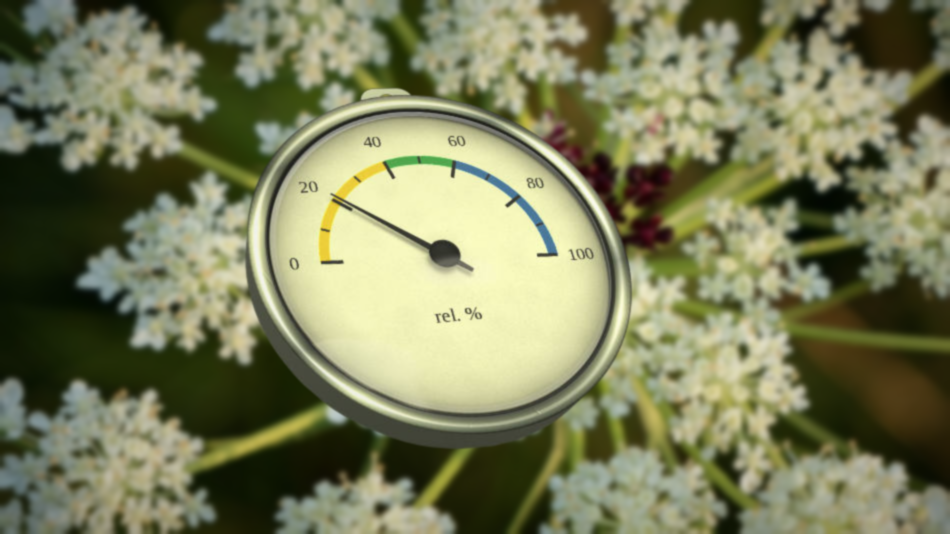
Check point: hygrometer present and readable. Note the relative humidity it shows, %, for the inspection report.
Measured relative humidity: 20 %
